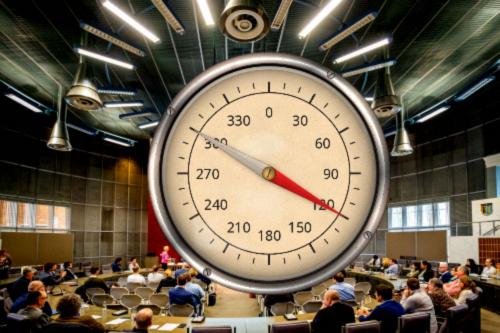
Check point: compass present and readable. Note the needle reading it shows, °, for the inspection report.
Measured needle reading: 120 °
